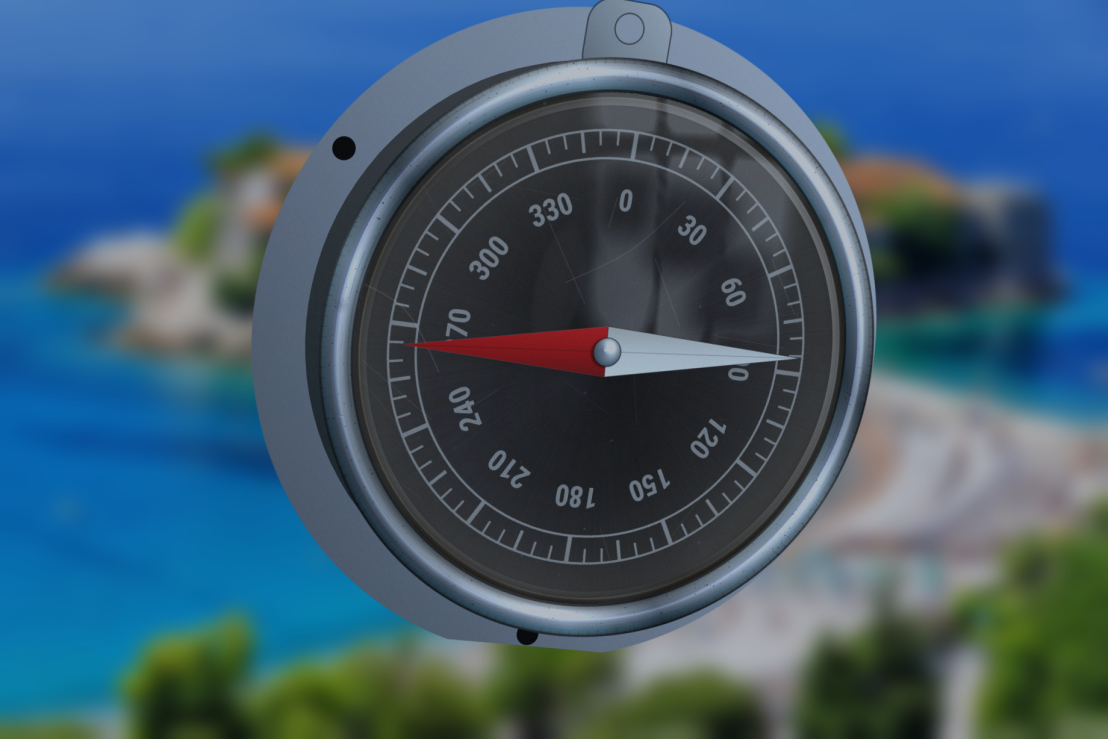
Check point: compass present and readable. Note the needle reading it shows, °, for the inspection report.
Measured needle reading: 265 °
